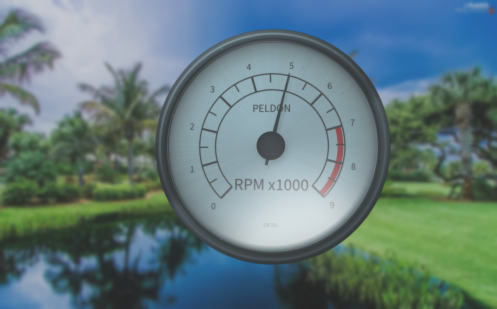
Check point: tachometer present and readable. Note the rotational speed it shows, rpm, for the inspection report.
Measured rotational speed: 5000 rpm
